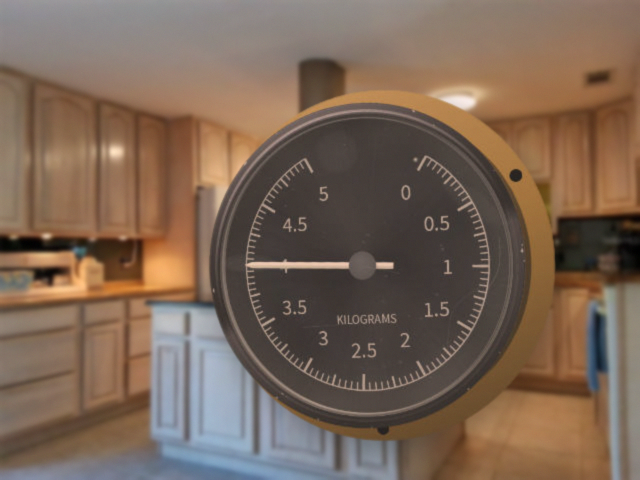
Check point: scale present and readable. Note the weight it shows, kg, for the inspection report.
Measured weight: 4 kg
